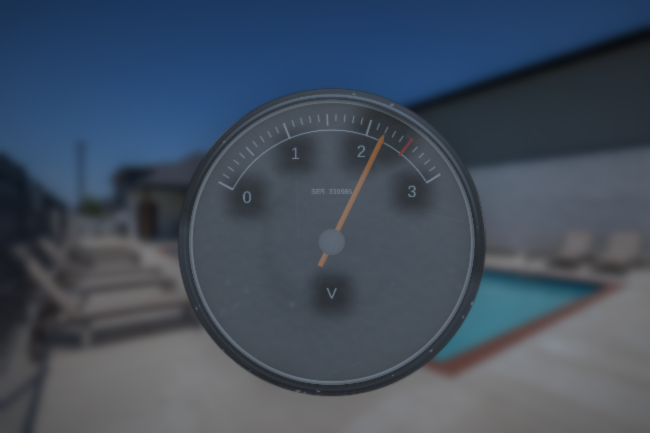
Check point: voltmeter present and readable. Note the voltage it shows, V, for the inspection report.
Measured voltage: 2.2 V
